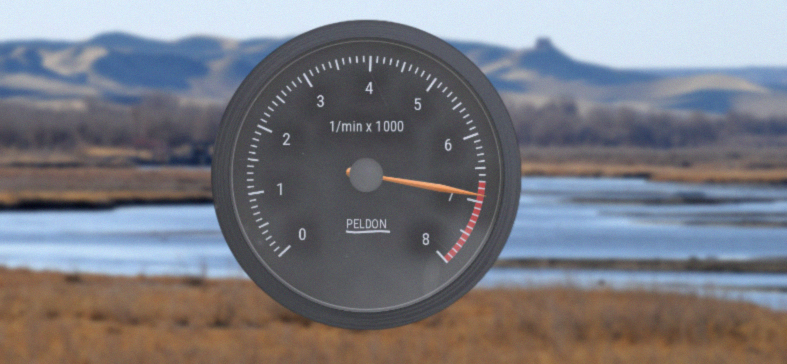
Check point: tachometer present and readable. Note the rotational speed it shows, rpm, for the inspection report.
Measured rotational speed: 6900 rpm
